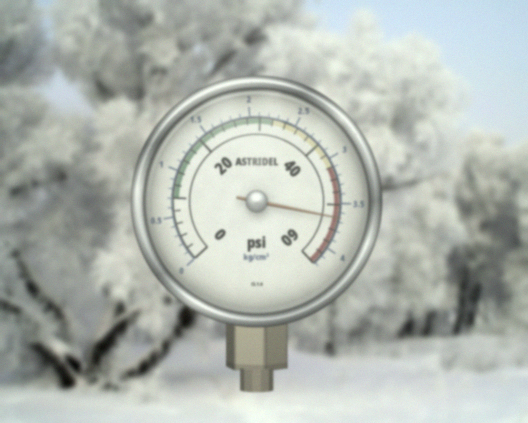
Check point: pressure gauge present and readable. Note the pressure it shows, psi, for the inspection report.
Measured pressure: 52 psi
